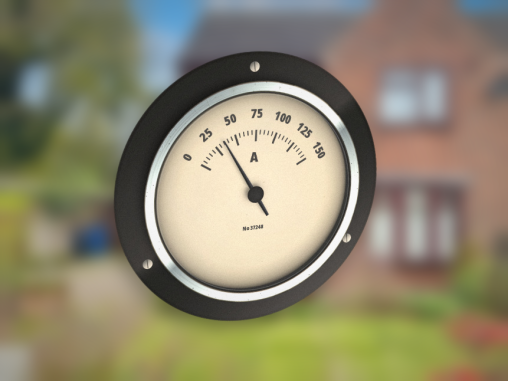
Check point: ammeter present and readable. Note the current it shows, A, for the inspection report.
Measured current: 35 A
